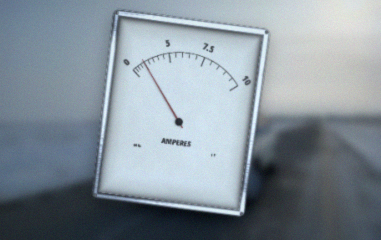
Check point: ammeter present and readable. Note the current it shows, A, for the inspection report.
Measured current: 2.5 A
